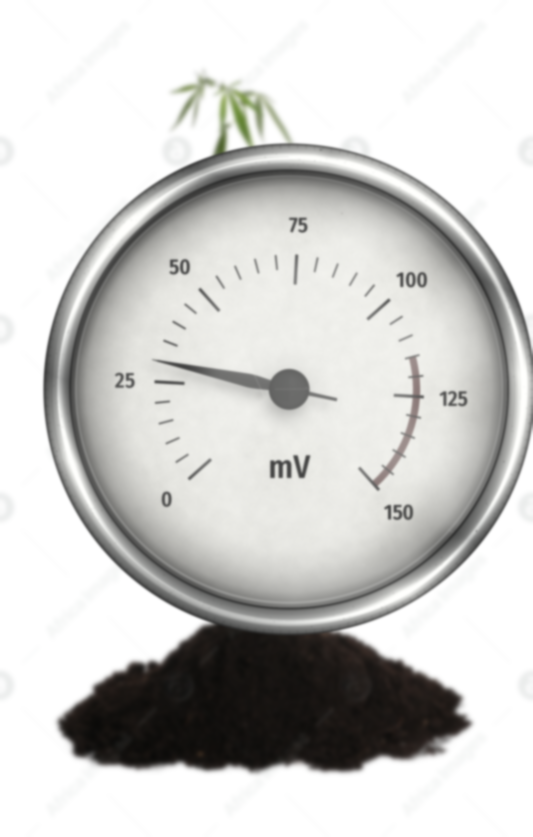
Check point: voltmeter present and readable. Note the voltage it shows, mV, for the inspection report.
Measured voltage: 30 mV
